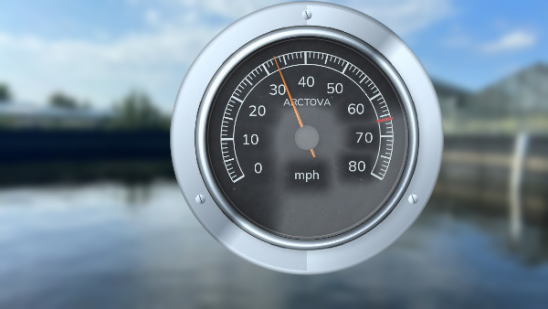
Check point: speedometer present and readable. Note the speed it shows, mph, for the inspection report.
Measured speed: 33 mph
